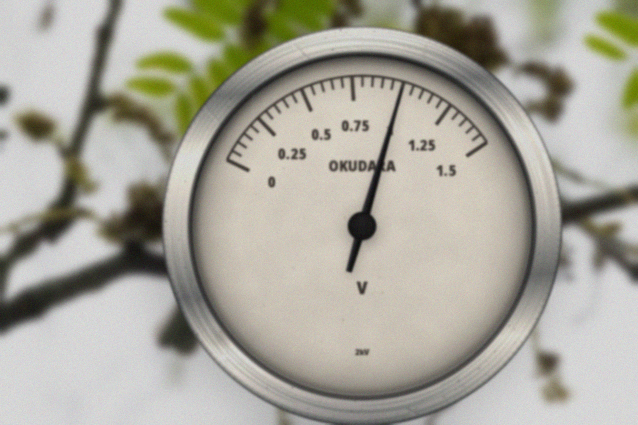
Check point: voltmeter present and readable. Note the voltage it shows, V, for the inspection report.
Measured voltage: 1 V
